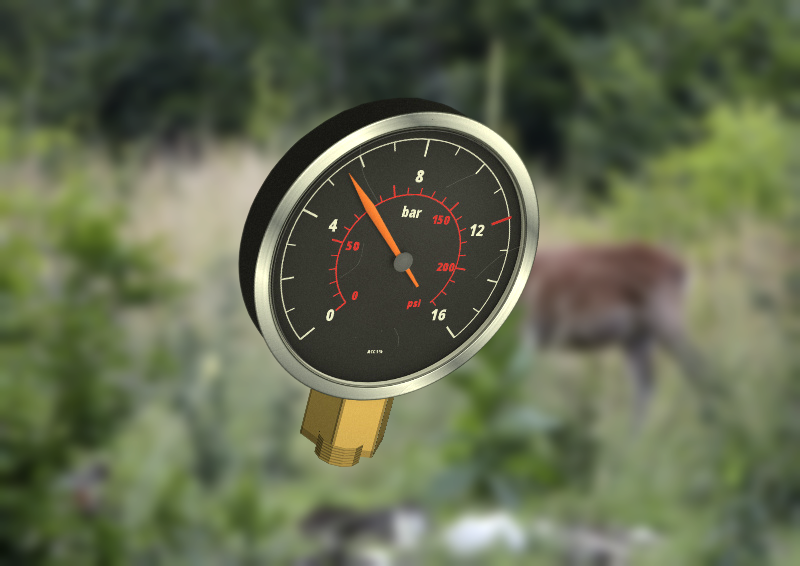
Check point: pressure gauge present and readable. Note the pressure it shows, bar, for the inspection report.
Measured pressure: 5.5 bar
